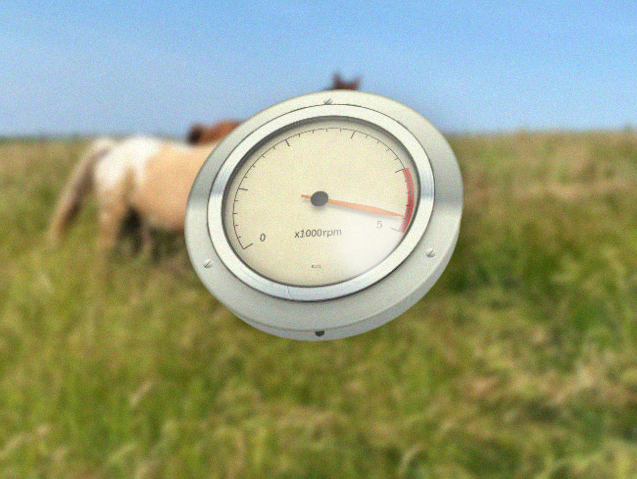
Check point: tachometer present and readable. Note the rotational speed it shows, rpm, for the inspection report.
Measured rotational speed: 4800 rpm
